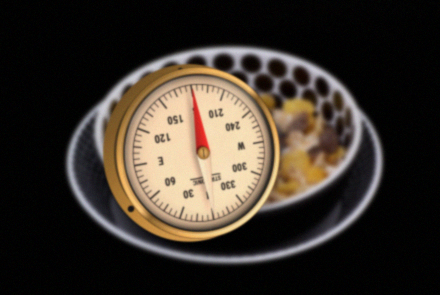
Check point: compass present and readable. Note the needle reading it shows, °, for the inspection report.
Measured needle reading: 180 °
